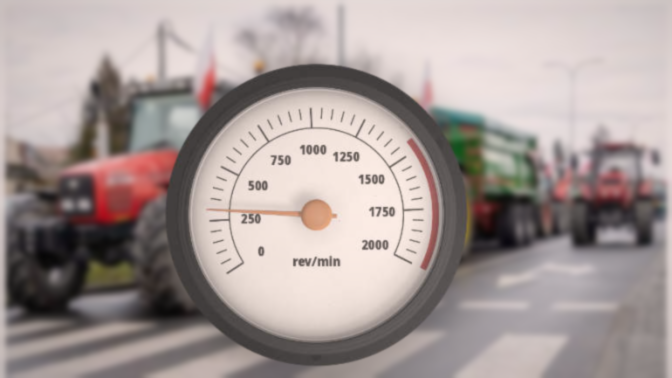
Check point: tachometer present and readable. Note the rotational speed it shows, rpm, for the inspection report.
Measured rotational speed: 300 rpm
